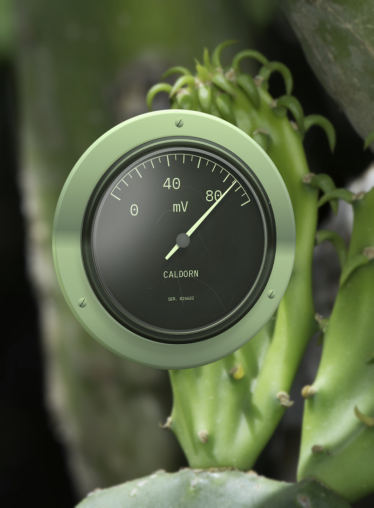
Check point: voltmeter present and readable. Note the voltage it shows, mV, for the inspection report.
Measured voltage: 85 mV
